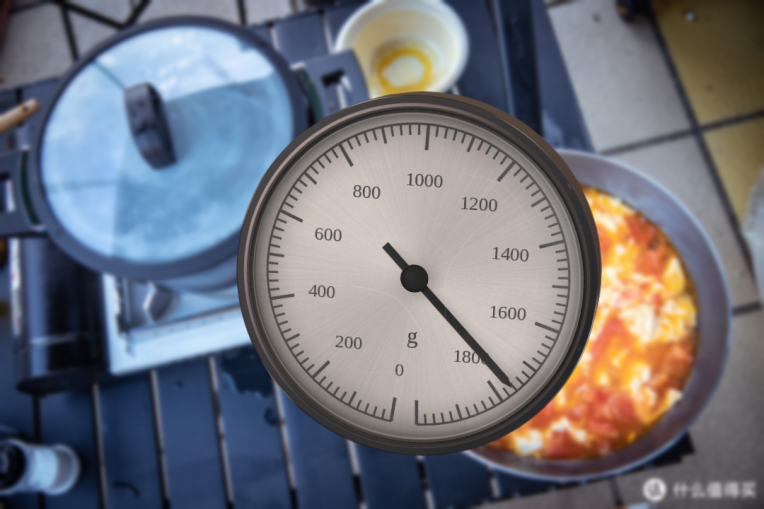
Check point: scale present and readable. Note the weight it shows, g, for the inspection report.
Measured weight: 1760 g
